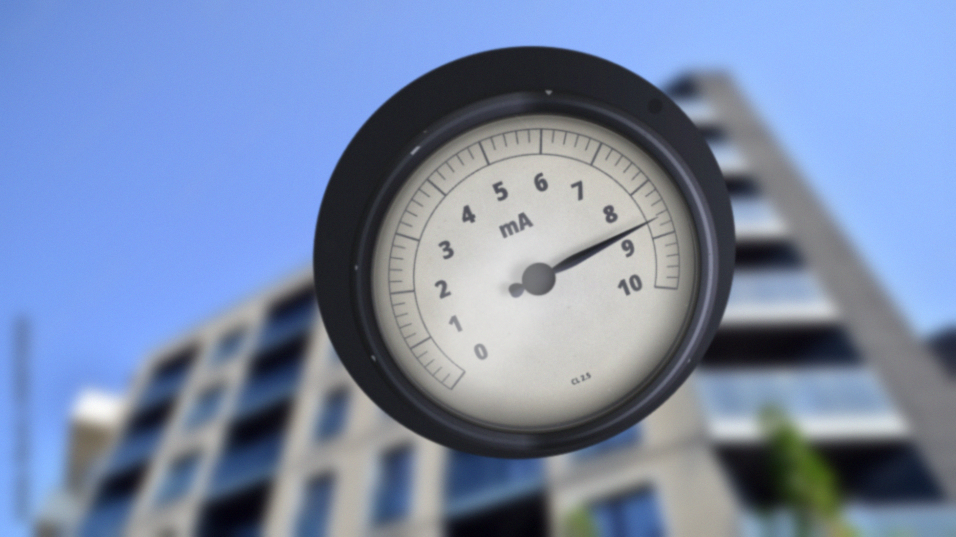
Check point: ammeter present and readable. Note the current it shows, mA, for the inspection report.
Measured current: 8.6 mA
